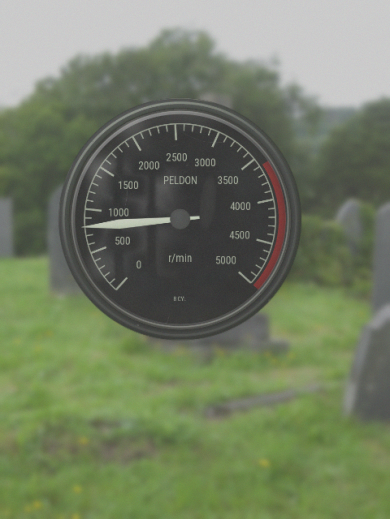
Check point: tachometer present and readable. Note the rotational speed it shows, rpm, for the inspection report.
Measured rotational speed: 800 rpm
